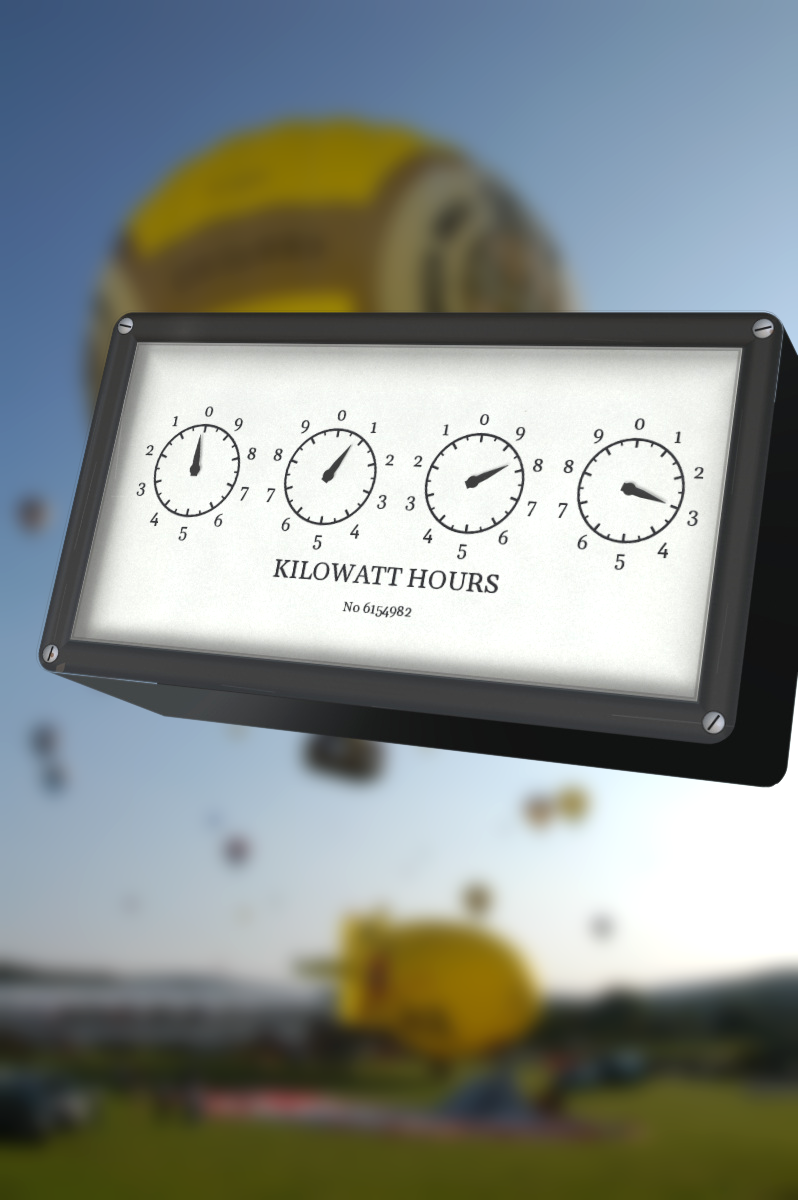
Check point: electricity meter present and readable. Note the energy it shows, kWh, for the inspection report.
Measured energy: 83 kWh
